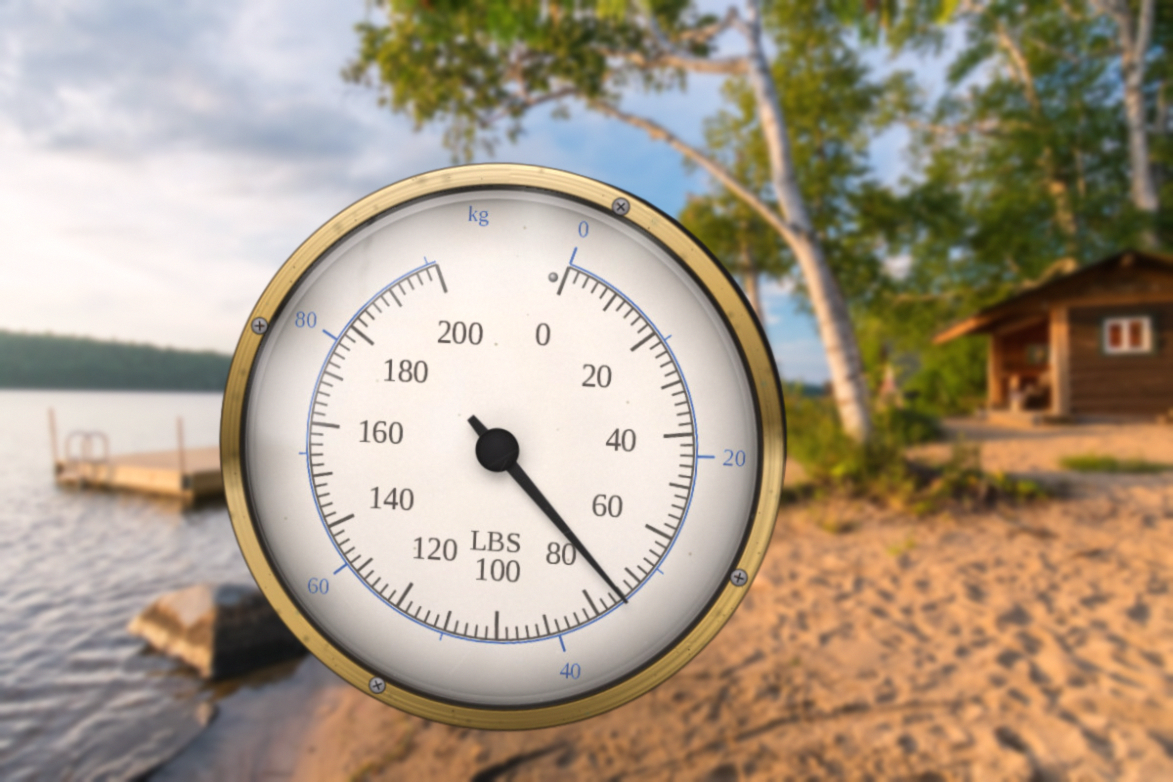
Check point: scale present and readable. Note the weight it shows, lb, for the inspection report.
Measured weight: 74 lb
